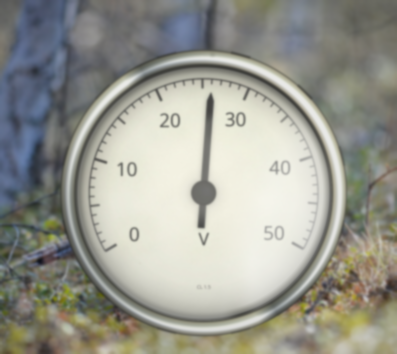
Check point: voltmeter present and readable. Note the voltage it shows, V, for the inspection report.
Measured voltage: 26 V
